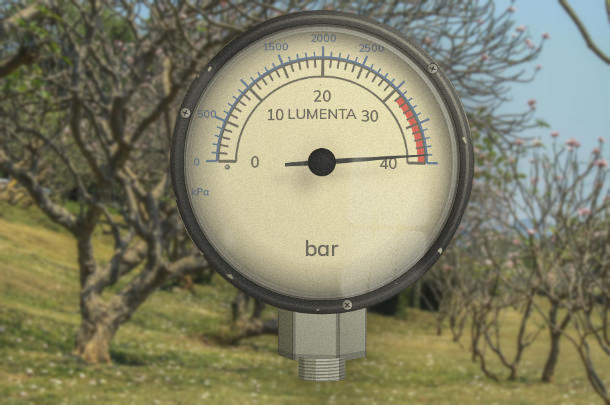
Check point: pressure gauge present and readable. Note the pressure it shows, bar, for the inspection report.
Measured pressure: 39 bar
